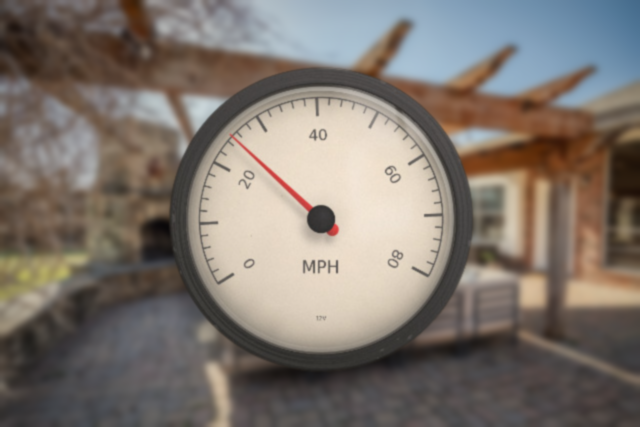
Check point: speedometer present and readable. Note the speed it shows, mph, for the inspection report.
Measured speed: 25 mph
